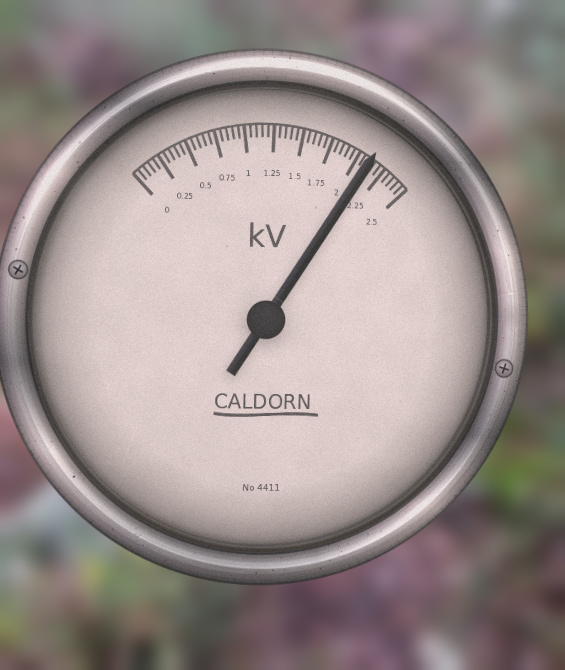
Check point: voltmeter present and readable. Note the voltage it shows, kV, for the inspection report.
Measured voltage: 2.1 kV
